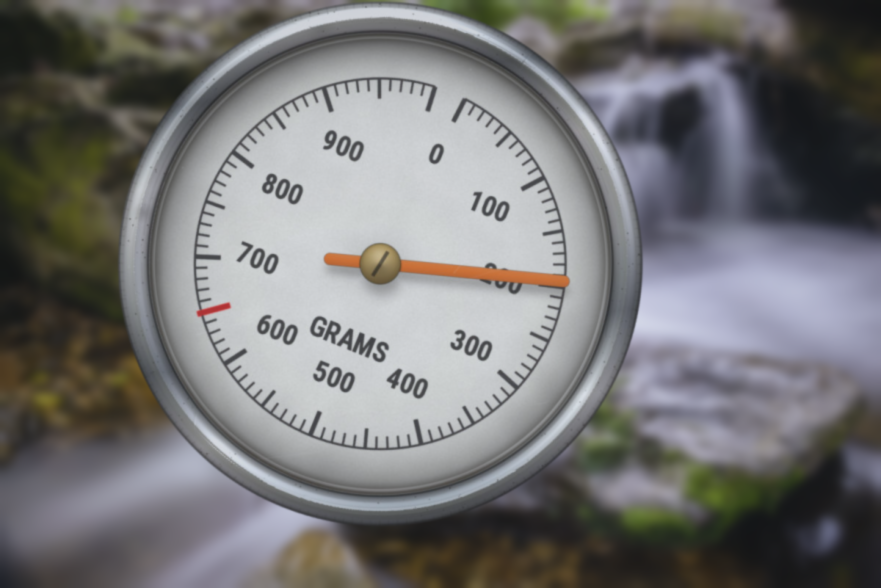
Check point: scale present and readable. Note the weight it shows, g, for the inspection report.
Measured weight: 195 g
